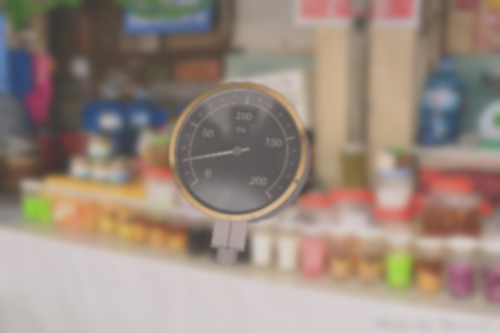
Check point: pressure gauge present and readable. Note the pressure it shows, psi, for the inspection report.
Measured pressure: 20 psi
